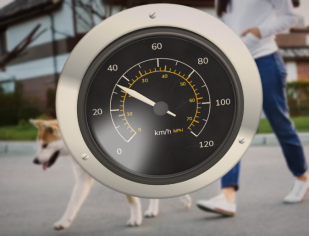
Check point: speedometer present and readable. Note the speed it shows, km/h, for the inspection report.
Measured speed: 35 km/h
